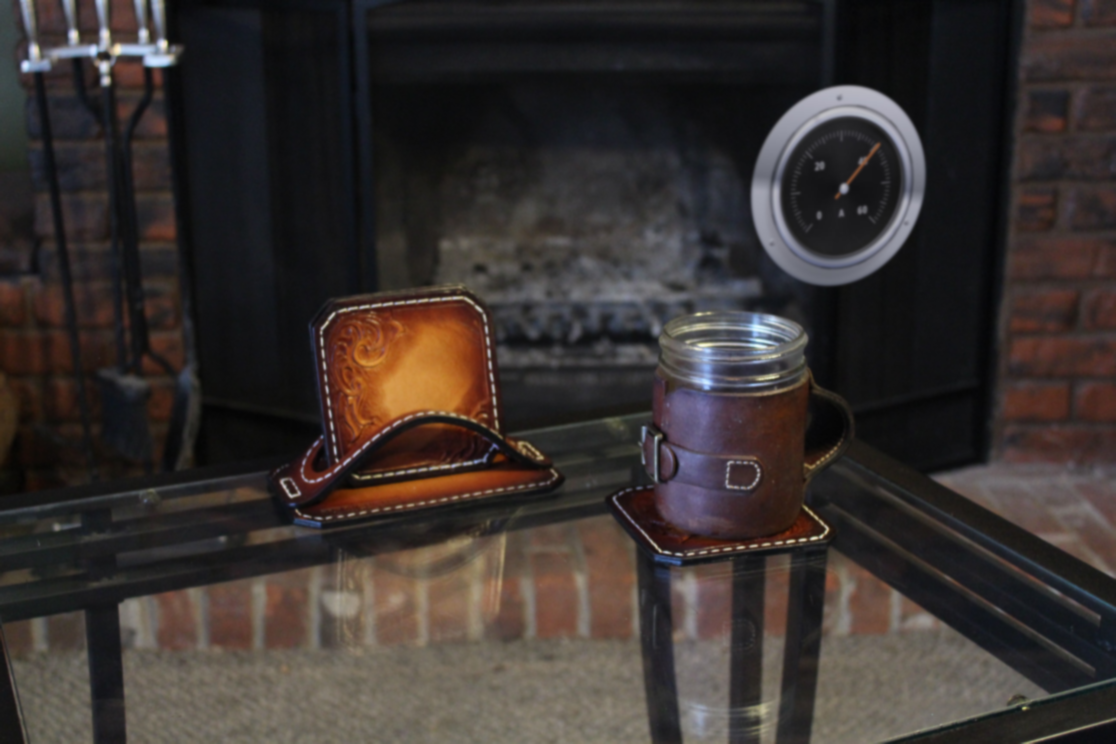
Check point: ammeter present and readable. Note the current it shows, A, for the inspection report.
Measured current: 40 A
